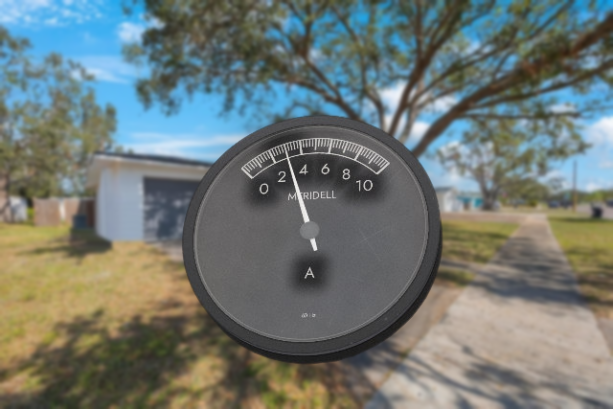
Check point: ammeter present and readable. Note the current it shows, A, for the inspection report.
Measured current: 3 A
